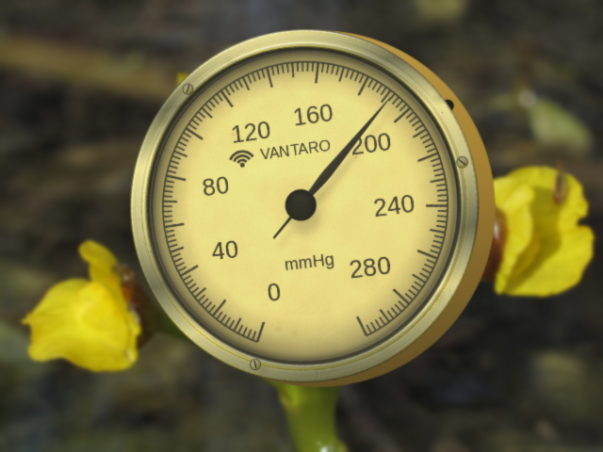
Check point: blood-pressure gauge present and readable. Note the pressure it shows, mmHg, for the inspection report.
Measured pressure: 192 mmHg
